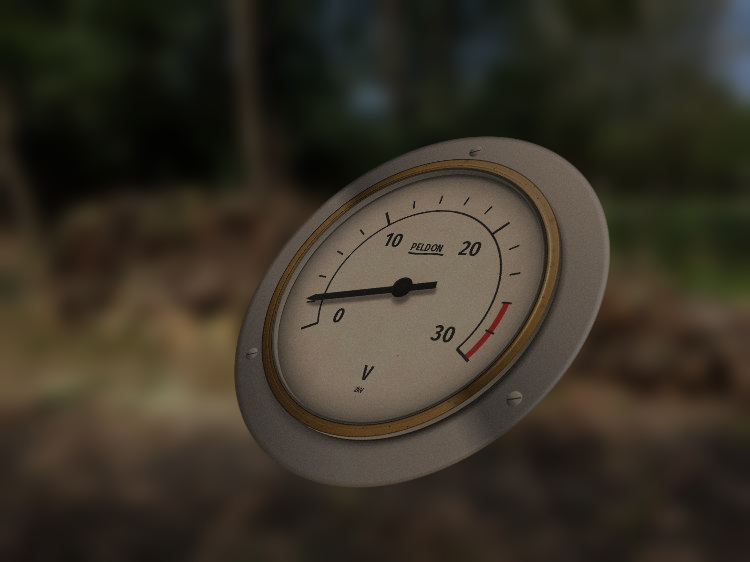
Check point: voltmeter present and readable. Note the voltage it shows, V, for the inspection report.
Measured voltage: 2 V
